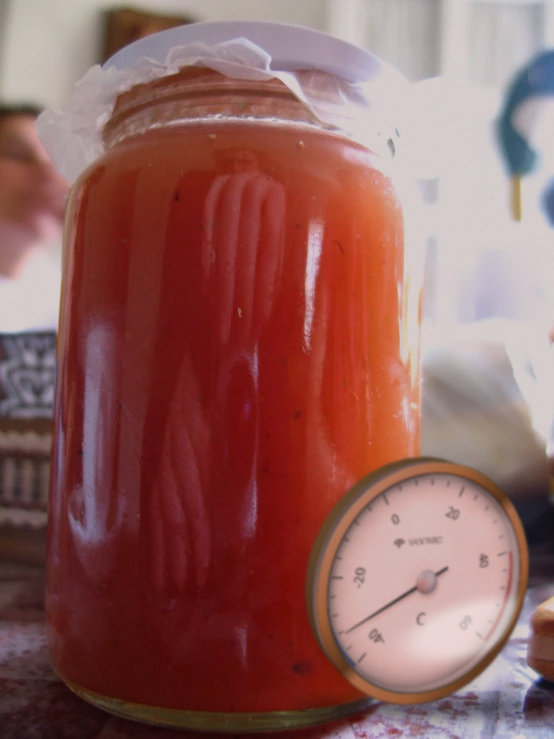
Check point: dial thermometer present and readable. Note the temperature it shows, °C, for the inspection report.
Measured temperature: -32 °C
